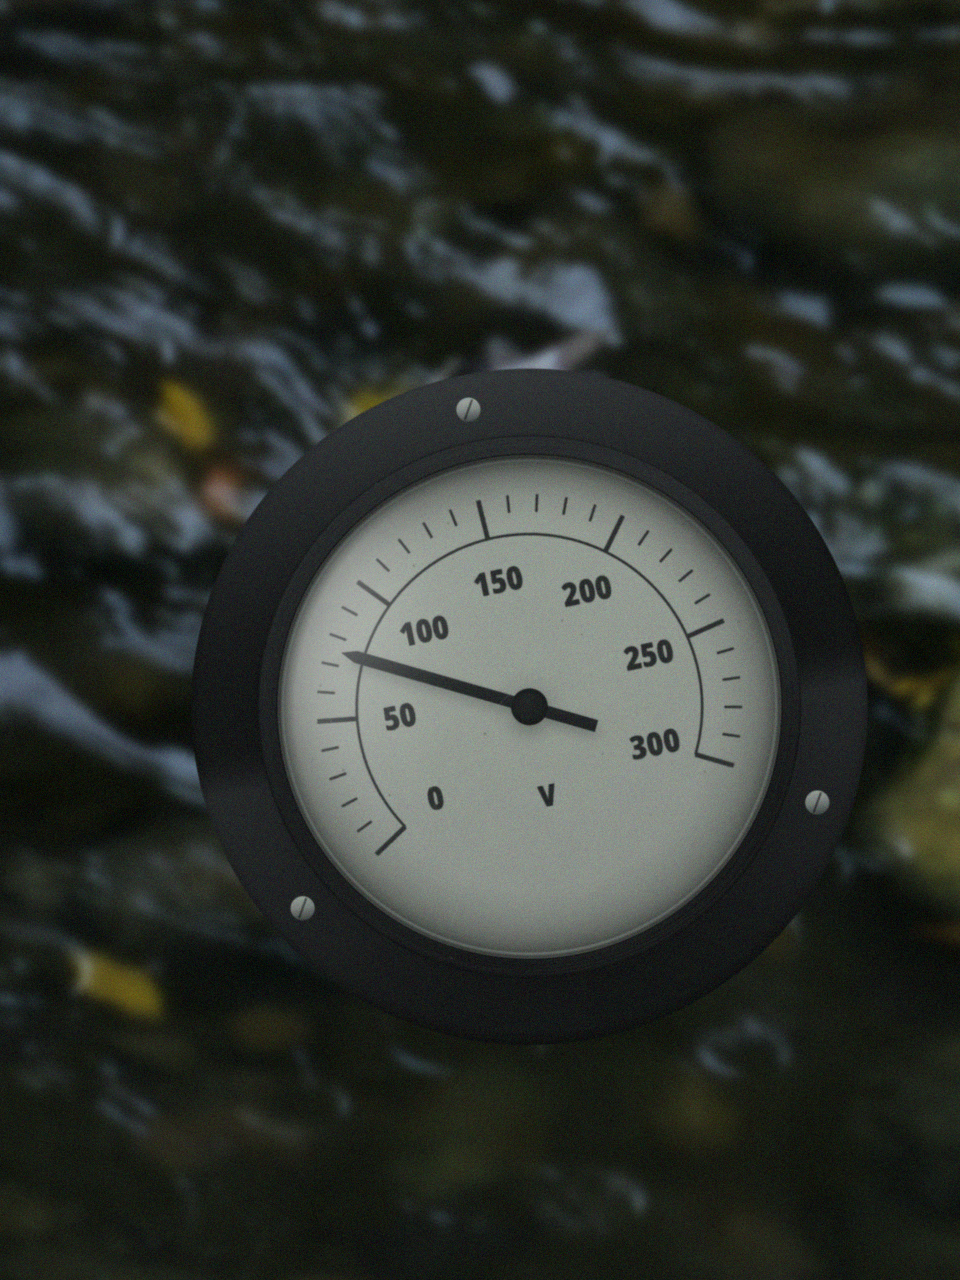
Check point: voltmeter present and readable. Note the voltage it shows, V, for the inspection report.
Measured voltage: 75 V
